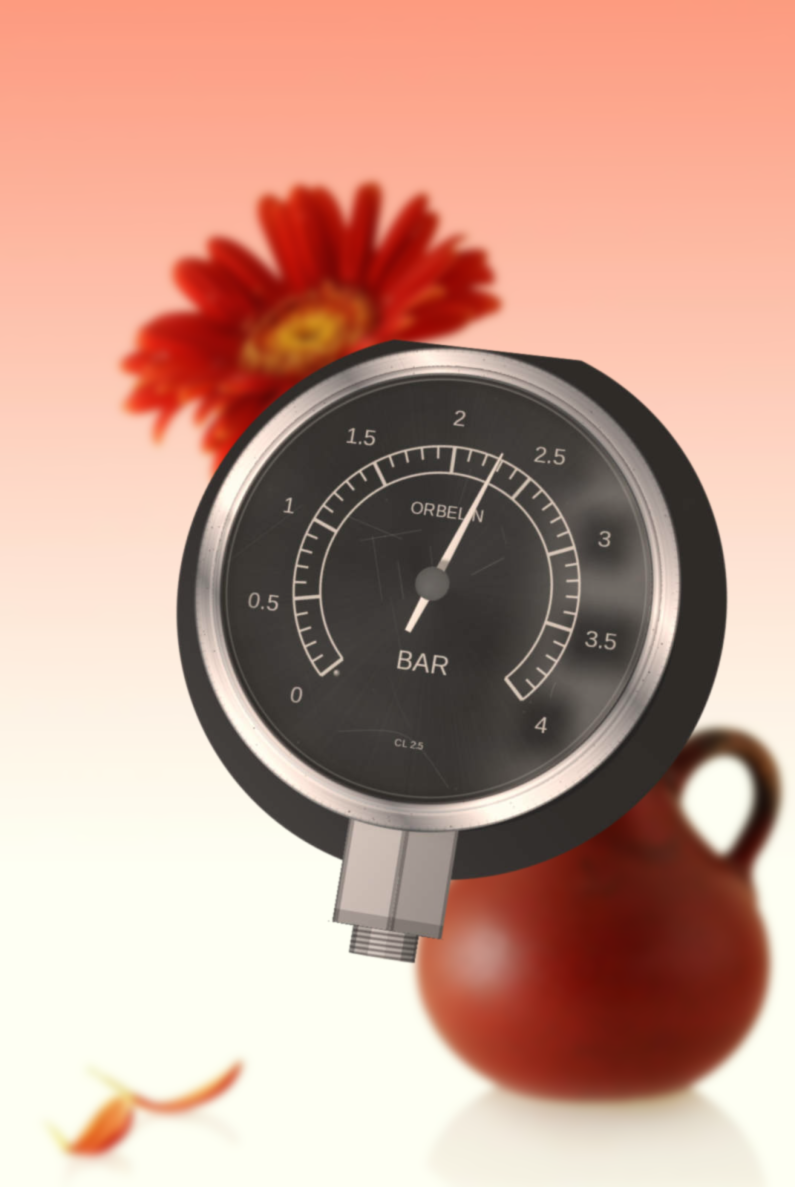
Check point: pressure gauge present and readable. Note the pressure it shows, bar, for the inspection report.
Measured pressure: 2.3 bar
